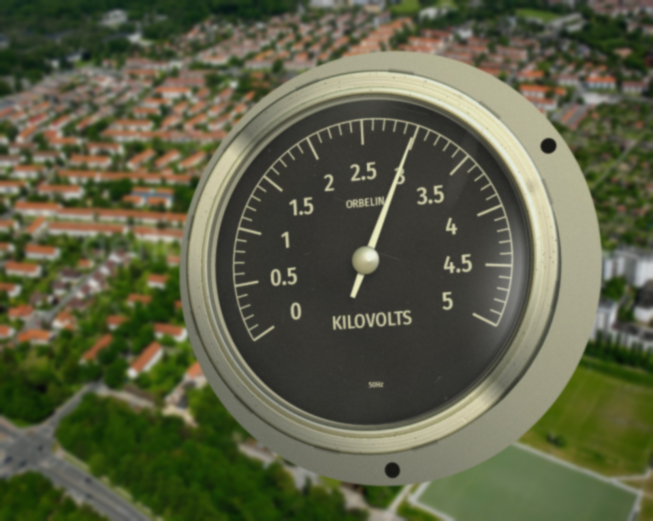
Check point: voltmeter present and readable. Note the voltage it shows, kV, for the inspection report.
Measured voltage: 3 kV
